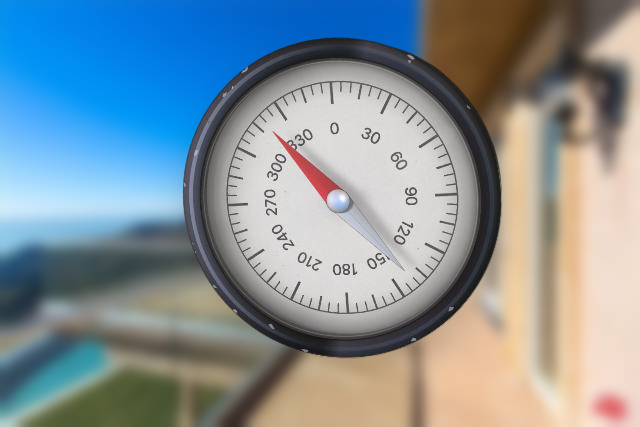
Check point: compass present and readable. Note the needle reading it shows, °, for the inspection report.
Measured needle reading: 320 °
